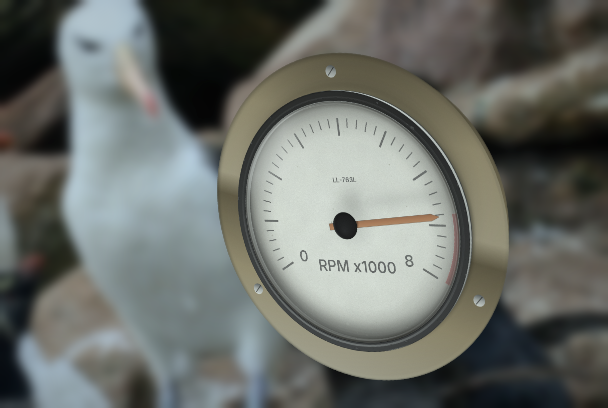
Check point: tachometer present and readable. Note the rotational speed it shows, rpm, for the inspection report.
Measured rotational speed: 6800 rpm
